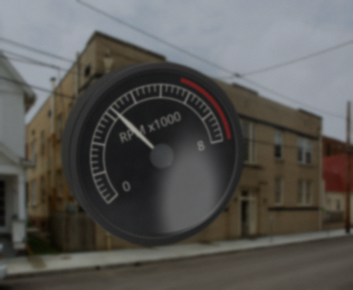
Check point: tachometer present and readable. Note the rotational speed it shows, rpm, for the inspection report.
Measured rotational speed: 3200 rpm
